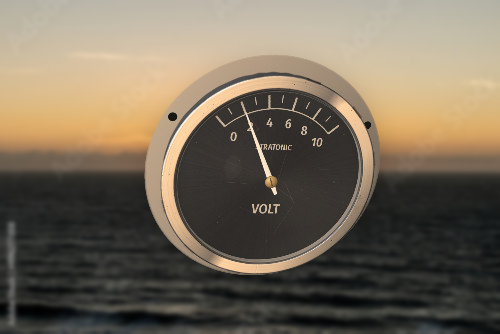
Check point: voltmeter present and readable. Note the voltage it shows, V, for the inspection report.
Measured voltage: 2 V
